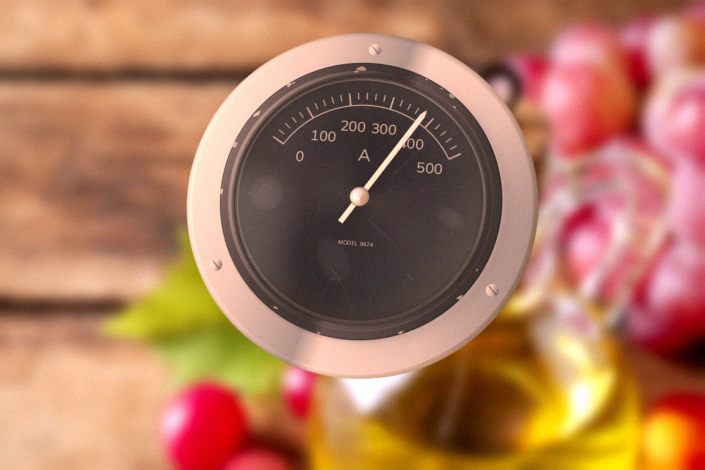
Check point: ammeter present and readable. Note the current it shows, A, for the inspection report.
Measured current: 380 A
